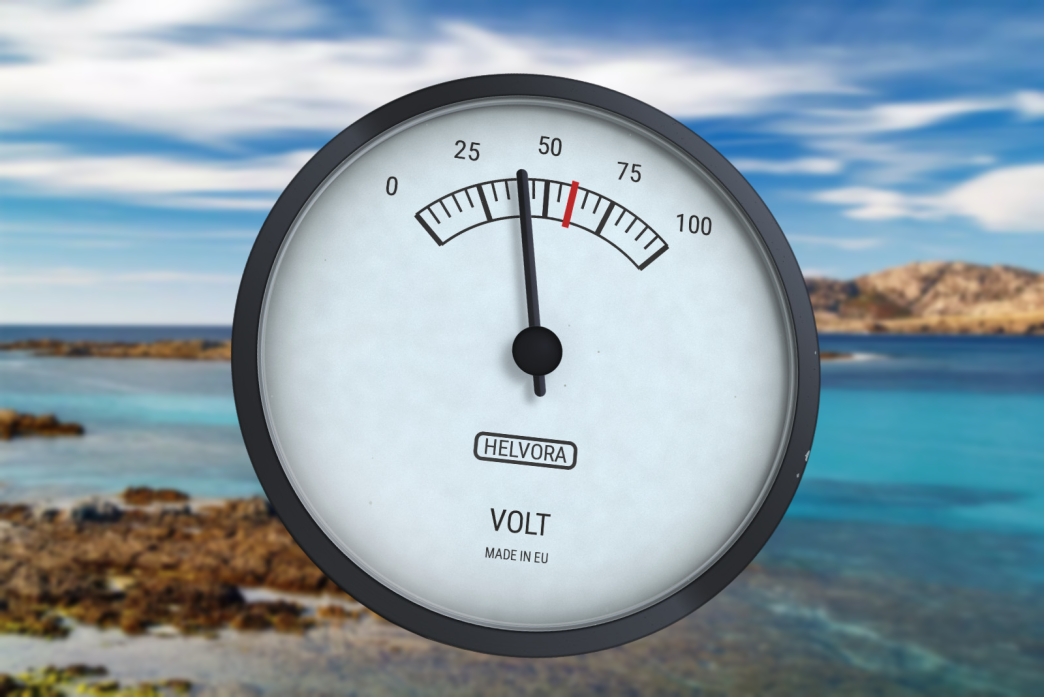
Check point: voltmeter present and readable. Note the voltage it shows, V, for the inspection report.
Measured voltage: 40 V
